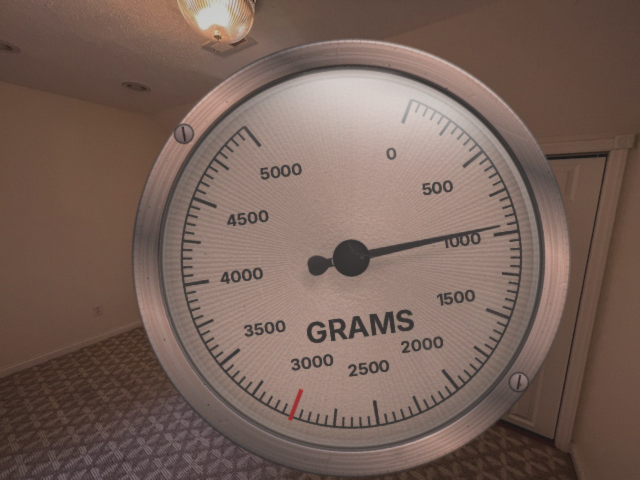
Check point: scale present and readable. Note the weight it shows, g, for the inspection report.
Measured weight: 950 g
